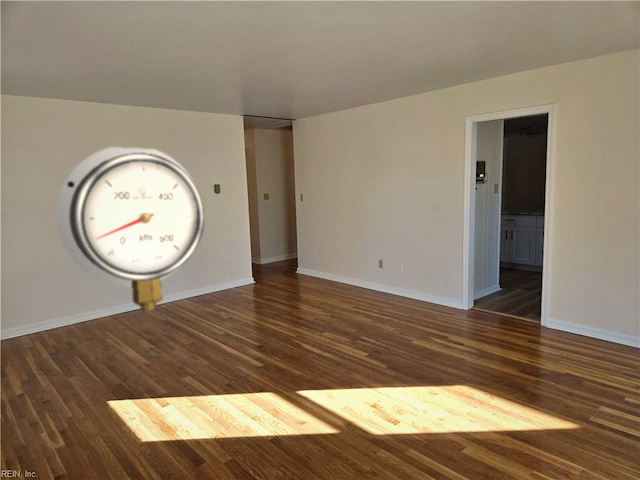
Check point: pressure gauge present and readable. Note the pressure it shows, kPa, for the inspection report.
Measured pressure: 50 kPa
